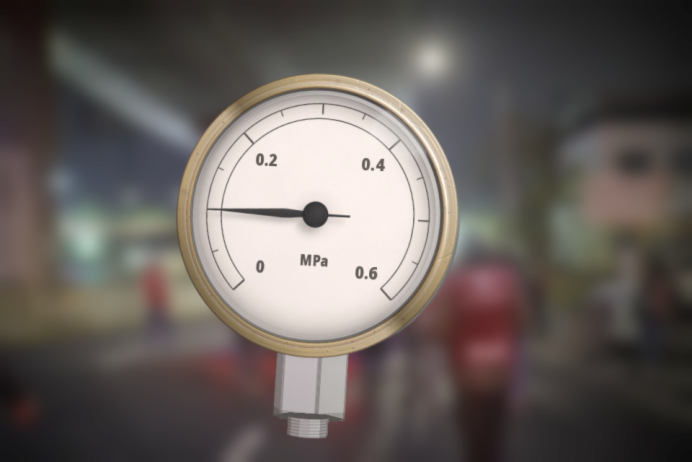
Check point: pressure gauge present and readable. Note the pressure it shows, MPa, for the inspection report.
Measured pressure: 0.1 MPa
